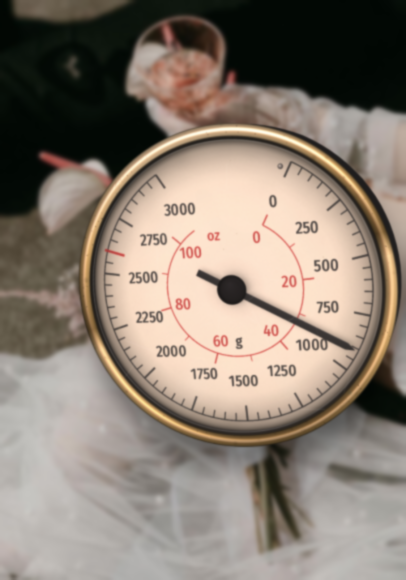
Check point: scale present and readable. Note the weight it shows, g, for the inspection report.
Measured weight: 900 g
